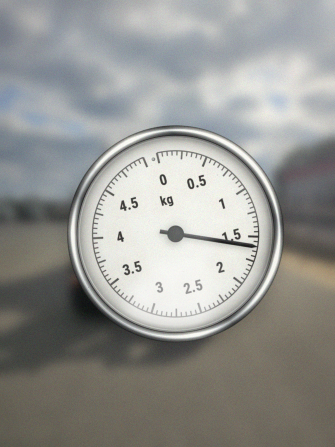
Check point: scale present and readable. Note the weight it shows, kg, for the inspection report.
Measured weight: 1.6 kg
